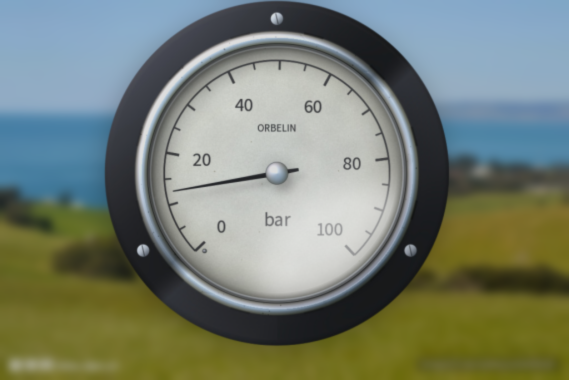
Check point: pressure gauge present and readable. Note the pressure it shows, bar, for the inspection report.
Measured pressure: 12.5 bar
